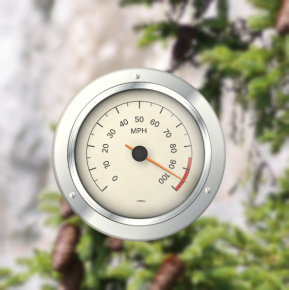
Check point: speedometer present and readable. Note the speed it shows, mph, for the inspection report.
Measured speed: 95 mph
